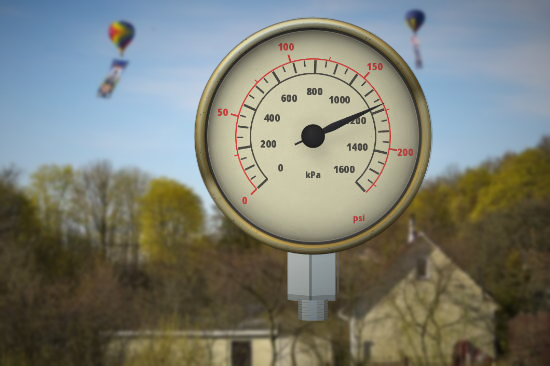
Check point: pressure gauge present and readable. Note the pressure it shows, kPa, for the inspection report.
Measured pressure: 1175 kPa
